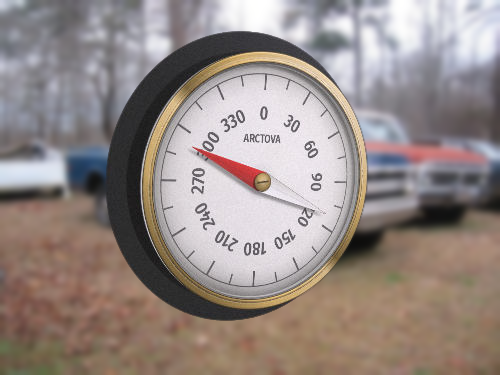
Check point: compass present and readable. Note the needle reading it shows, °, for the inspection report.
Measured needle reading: 292.5 °
